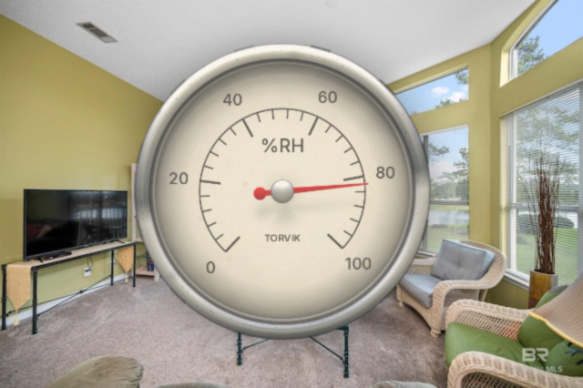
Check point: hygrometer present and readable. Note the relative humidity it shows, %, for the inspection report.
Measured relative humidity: 82 %
